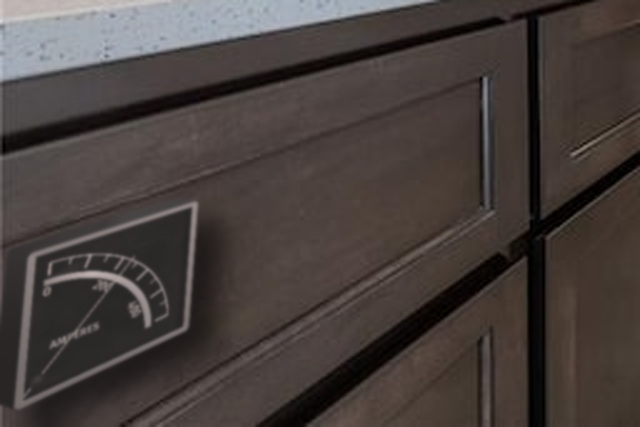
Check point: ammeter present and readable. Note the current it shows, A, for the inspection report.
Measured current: 225 A
